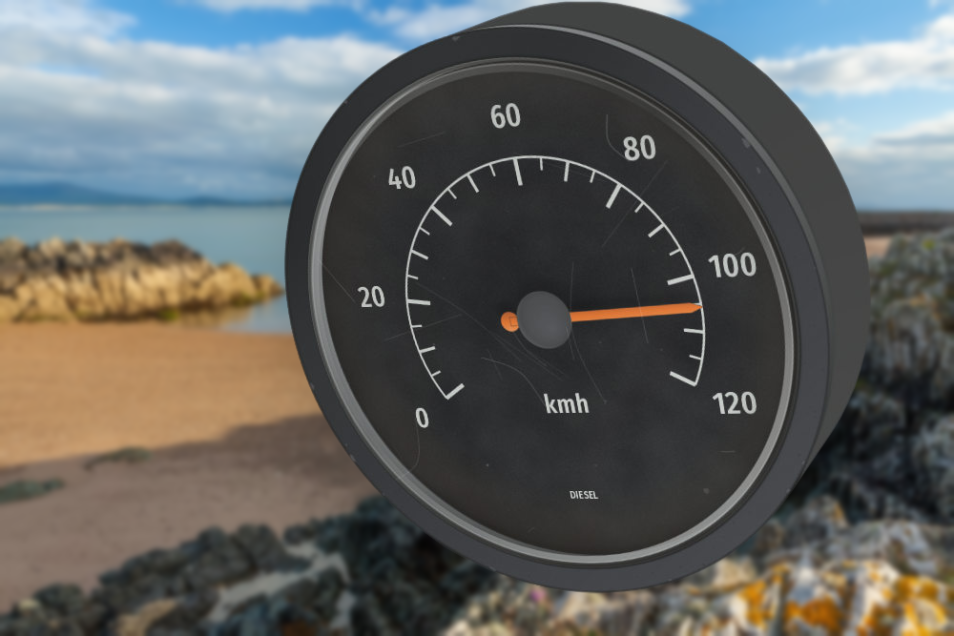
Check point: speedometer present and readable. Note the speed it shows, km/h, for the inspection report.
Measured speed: 105 km/h
